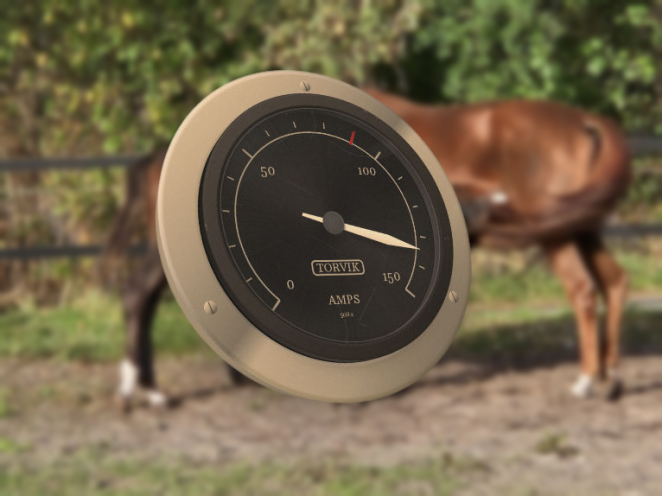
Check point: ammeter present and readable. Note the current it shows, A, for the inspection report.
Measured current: 135 A
